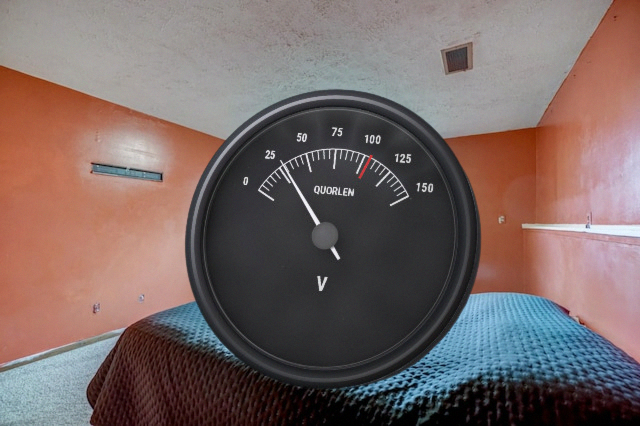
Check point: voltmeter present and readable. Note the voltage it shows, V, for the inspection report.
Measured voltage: 30 V
